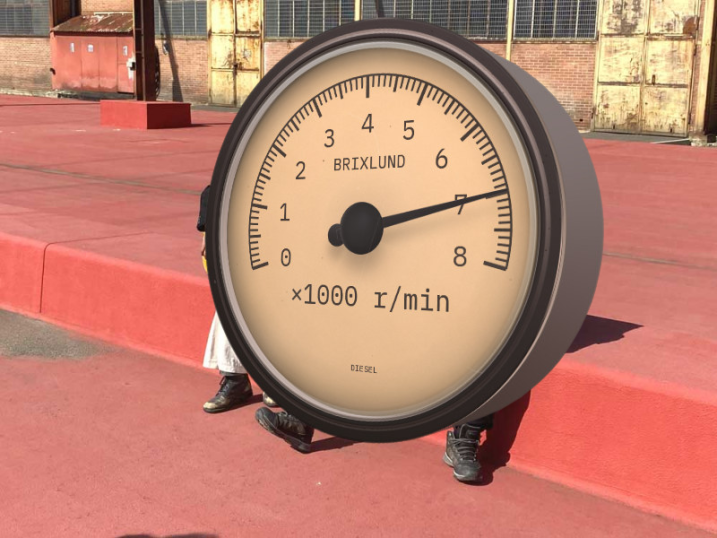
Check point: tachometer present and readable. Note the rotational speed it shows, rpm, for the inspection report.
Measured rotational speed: 7000 rpm
